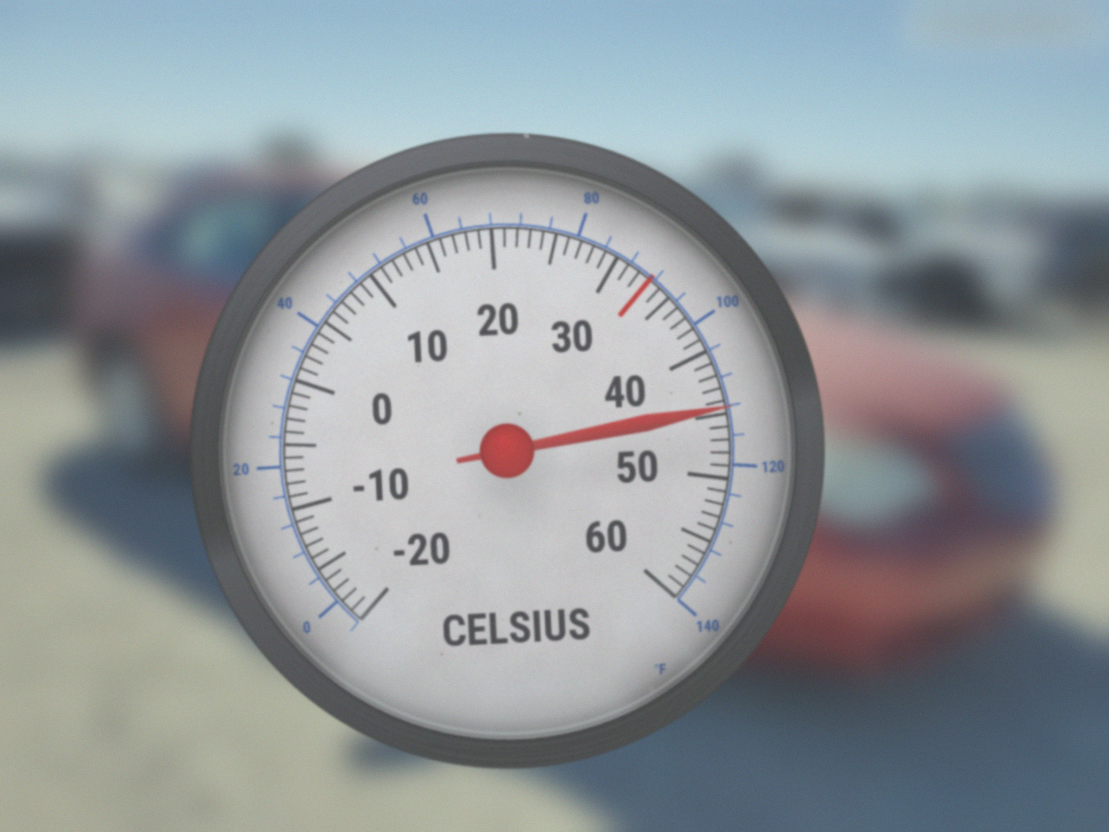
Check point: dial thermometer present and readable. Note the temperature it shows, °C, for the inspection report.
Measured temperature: 44.5 °C
